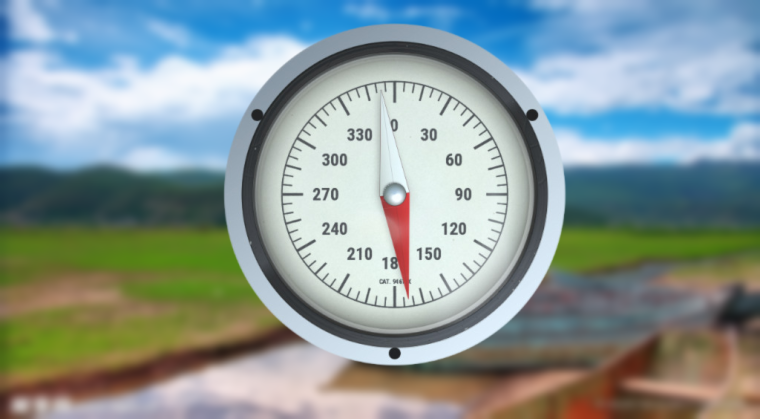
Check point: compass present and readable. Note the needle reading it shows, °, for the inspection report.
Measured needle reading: 172.5 °
